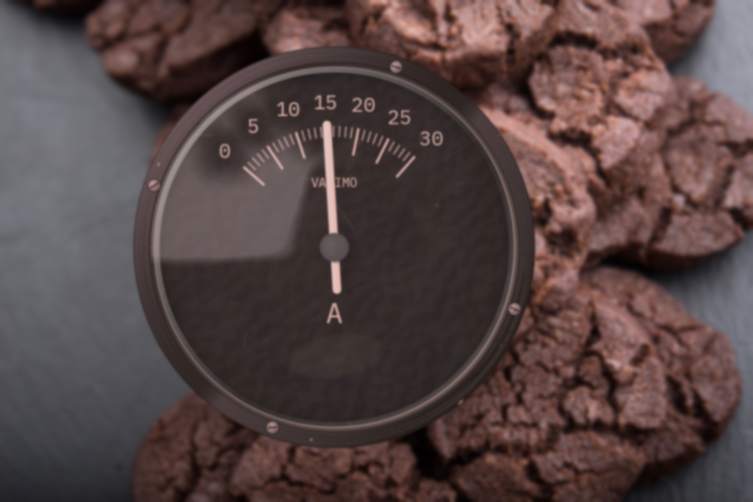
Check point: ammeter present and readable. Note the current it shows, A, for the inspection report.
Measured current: 15 A
